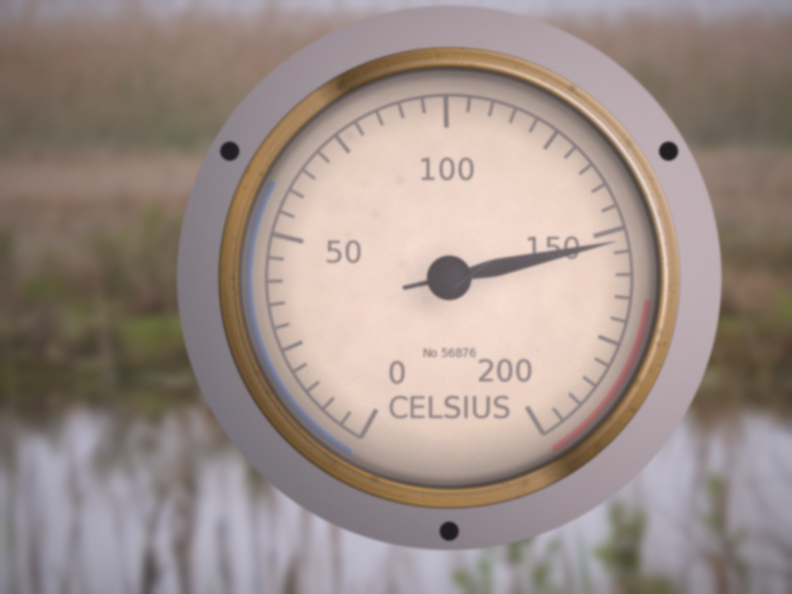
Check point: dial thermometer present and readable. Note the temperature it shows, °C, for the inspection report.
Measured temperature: 152.5 °C
